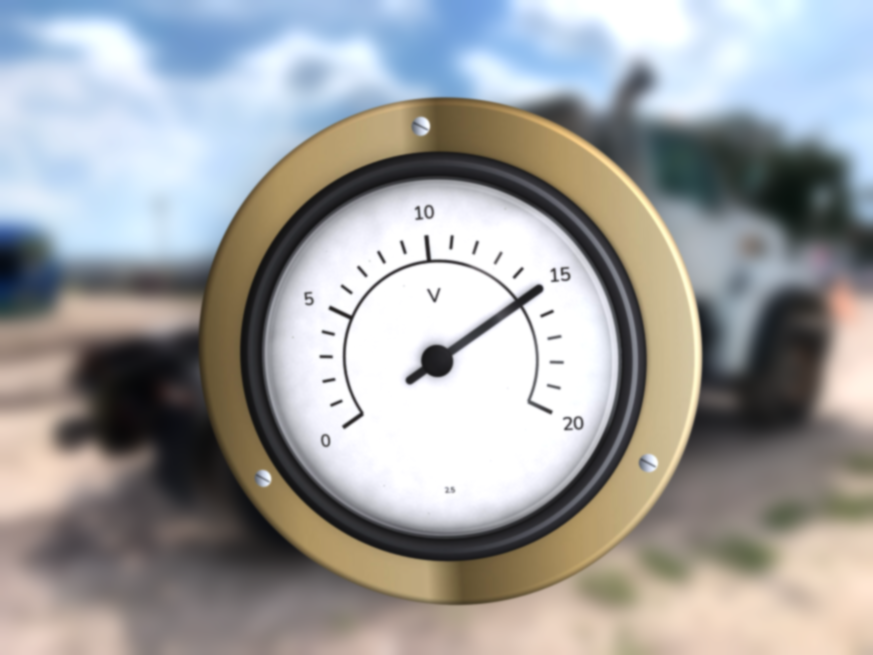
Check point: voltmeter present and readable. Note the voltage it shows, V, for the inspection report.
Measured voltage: 15 V
